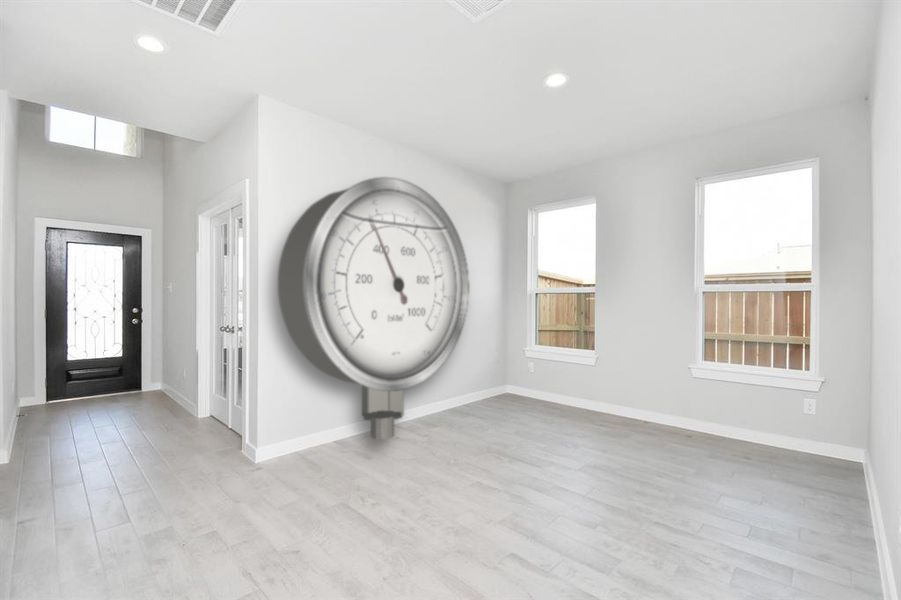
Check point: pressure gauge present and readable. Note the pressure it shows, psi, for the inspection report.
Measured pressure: 400 psi
